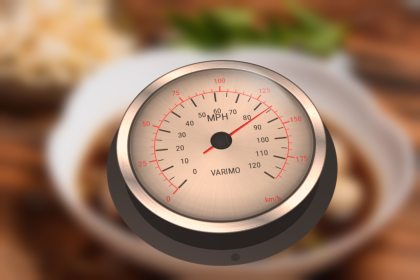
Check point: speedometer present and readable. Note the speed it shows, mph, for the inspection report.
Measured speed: 85 mph
